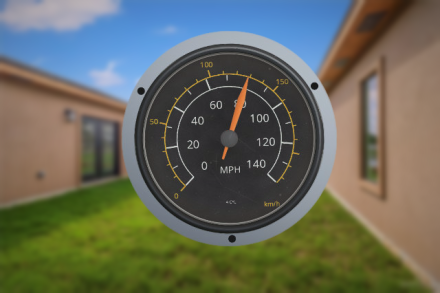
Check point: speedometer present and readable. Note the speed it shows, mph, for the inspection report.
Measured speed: 80 mph
